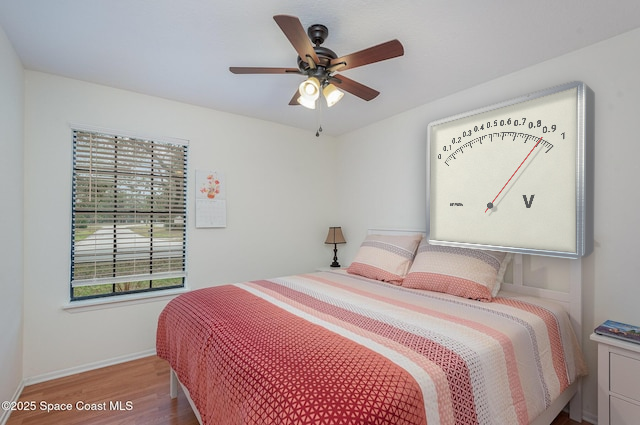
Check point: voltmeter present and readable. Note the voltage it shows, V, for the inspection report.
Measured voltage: 0.9 V
